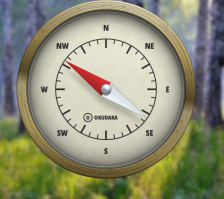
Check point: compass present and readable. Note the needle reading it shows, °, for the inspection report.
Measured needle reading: 305 °
